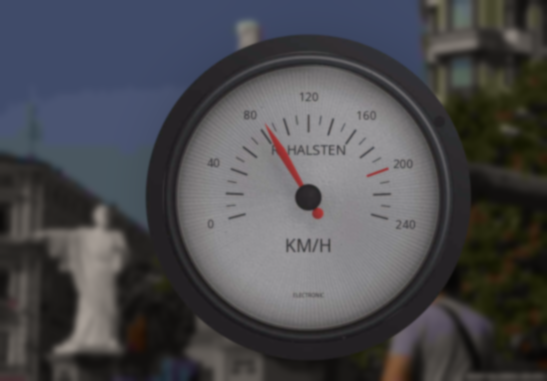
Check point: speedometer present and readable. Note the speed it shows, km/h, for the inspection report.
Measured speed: 85 km/h
